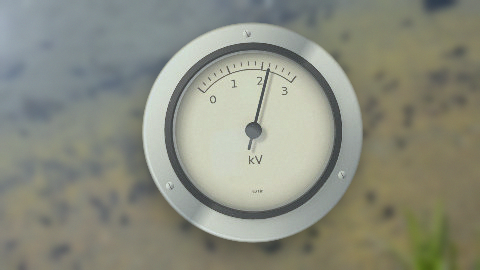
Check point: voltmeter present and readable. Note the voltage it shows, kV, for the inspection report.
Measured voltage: 2.2 kV
